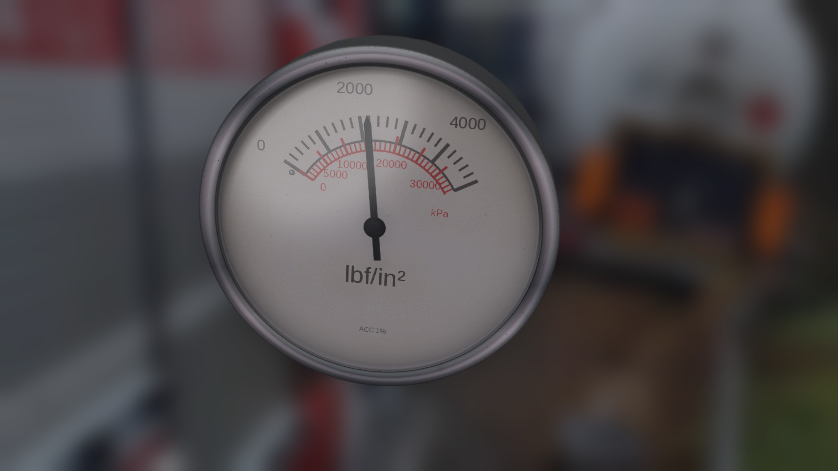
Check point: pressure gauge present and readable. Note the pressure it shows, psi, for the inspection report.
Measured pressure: 2200 psi
